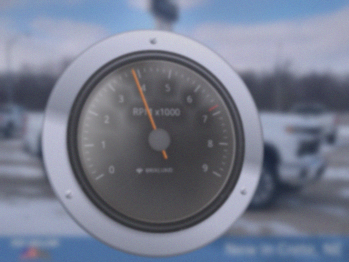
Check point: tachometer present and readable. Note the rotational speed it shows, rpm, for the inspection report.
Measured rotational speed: 3800 rpm
